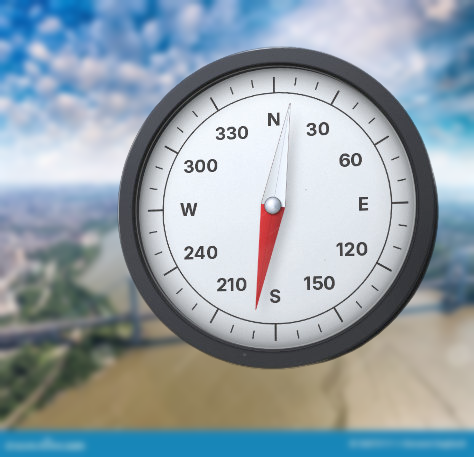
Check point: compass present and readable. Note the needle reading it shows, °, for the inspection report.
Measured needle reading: 190 °
